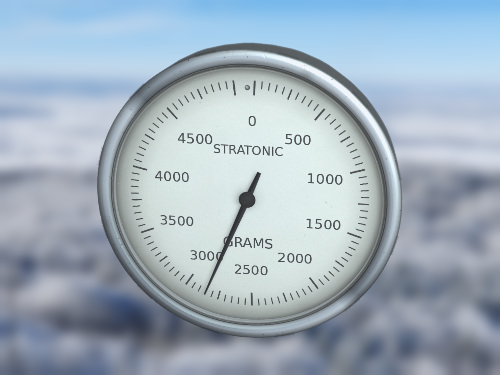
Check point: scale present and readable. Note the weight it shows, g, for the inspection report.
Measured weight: 2850 g
